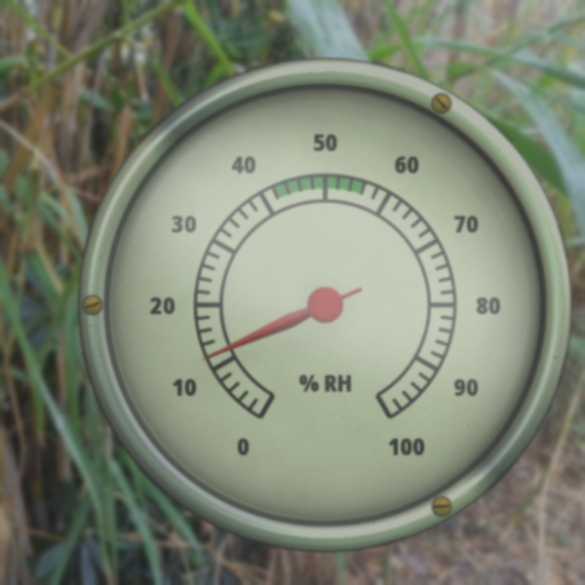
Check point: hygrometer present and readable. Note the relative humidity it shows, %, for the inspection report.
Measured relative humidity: 12 %
